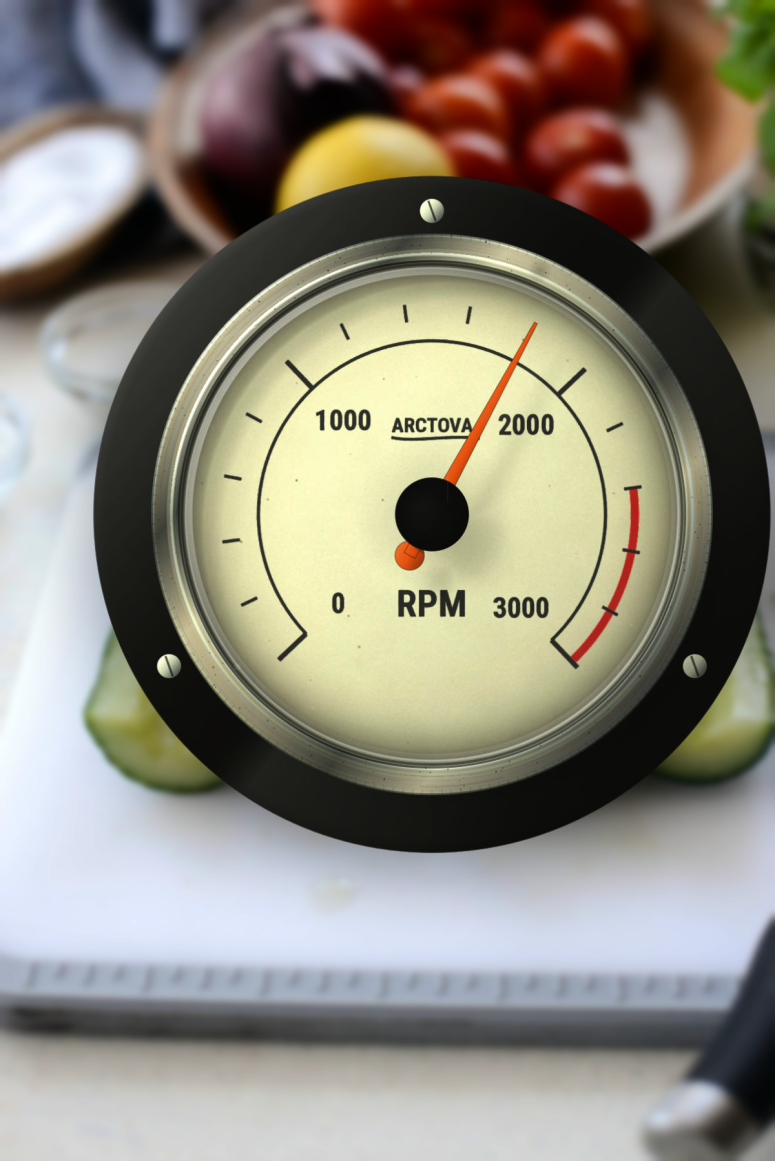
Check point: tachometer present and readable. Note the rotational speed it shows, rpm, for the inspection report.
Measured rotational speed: 1800 rpm
